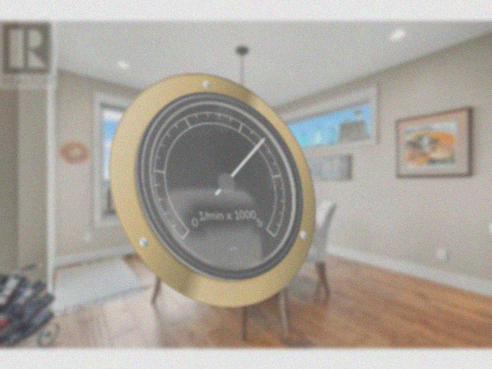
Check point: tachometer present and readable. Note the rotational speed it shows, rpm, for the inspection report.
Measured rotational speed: 3400 rpm
